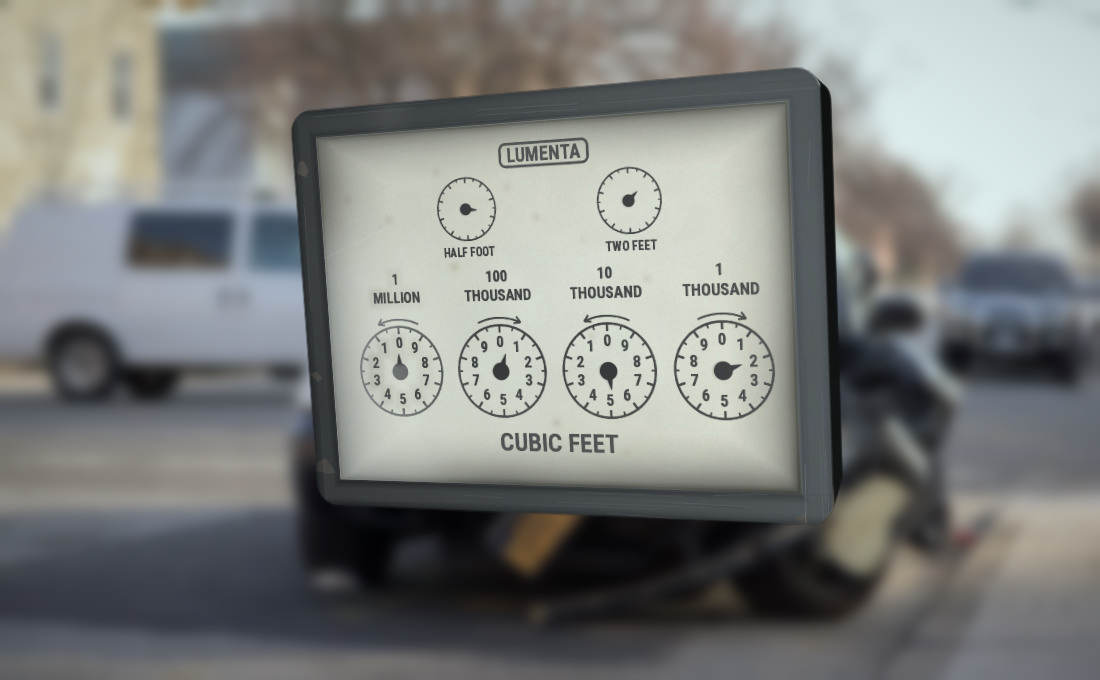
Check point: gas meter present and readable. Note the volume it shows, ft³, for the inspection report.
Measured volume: 5200 ft³
